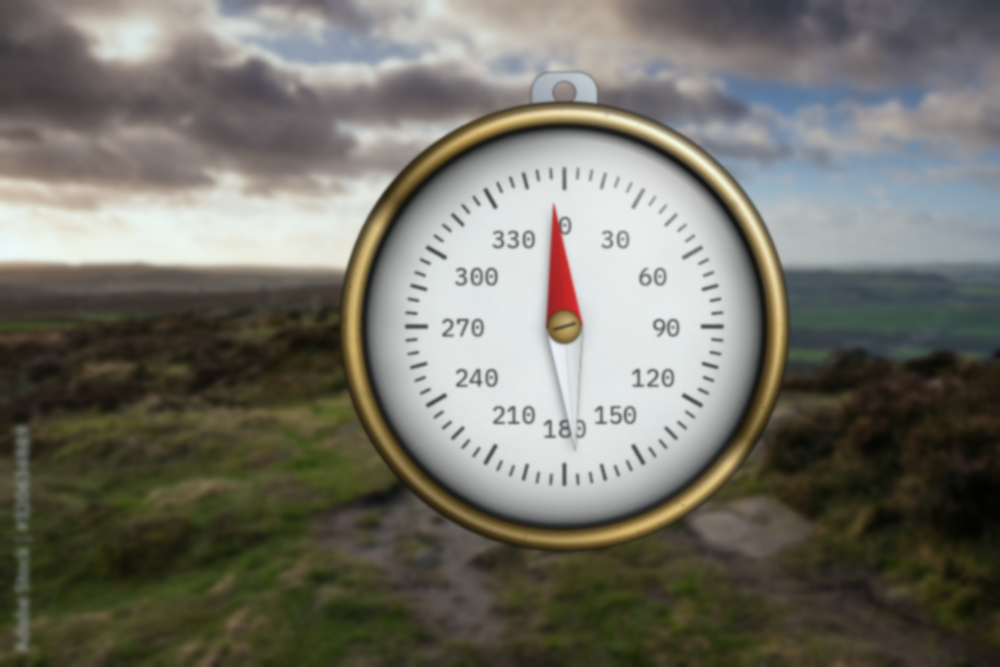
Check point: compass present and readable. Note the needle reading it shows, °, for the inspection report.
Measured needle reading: 355 °
